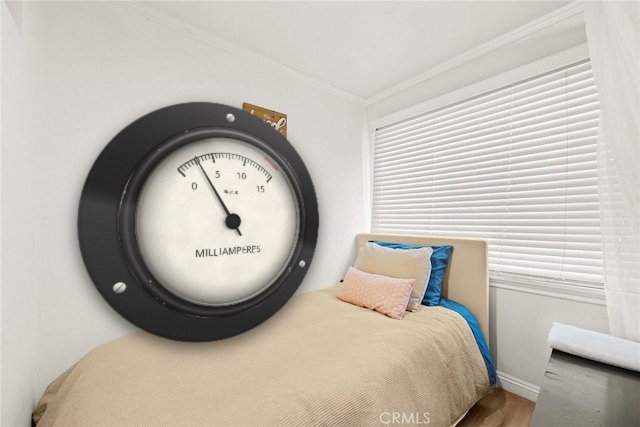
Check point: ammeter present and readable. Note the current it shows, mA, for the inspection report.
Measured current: 2.5 mA
